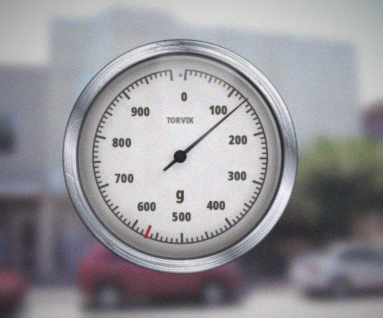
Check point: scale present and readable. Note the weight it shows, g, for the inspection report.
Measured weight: 130 g
